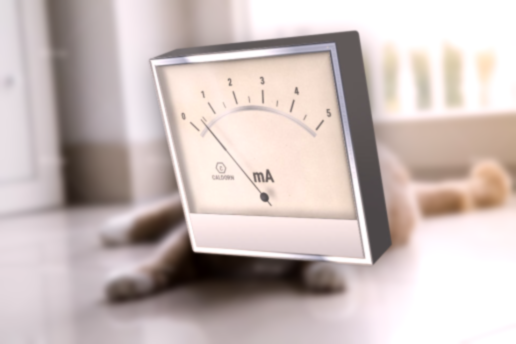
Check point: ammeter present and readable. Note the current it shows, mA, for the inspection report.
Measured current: 0.5 mA
